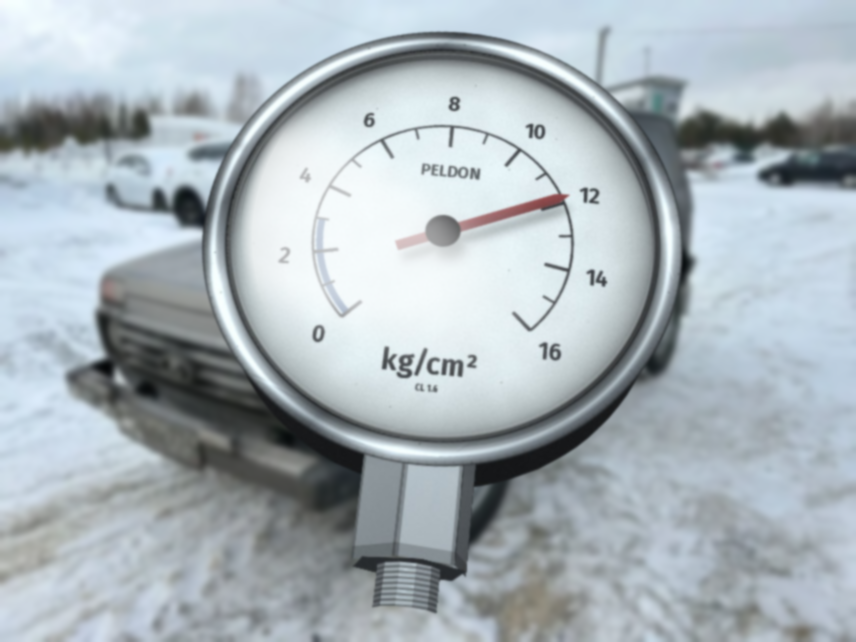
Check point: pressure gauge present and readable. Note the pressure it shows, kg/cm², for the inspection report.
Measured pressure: 12 kg/cm²
